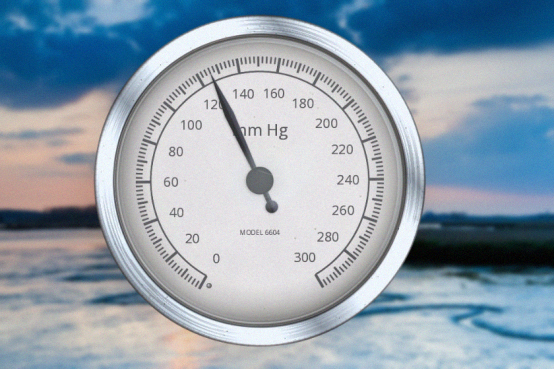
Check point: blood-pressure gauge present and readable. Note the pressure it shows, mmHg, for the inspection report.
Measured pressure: 126 mmHg
